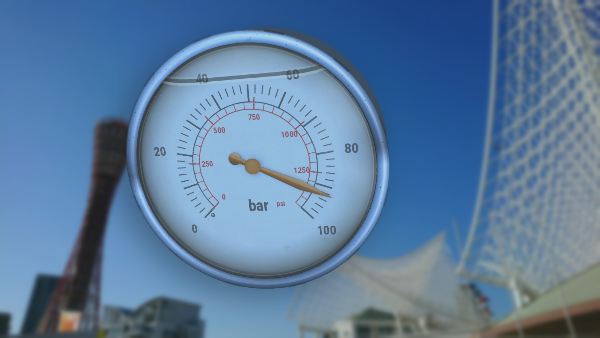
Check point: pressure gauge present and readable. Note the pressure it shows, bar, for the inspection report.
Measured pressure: 92 bar
